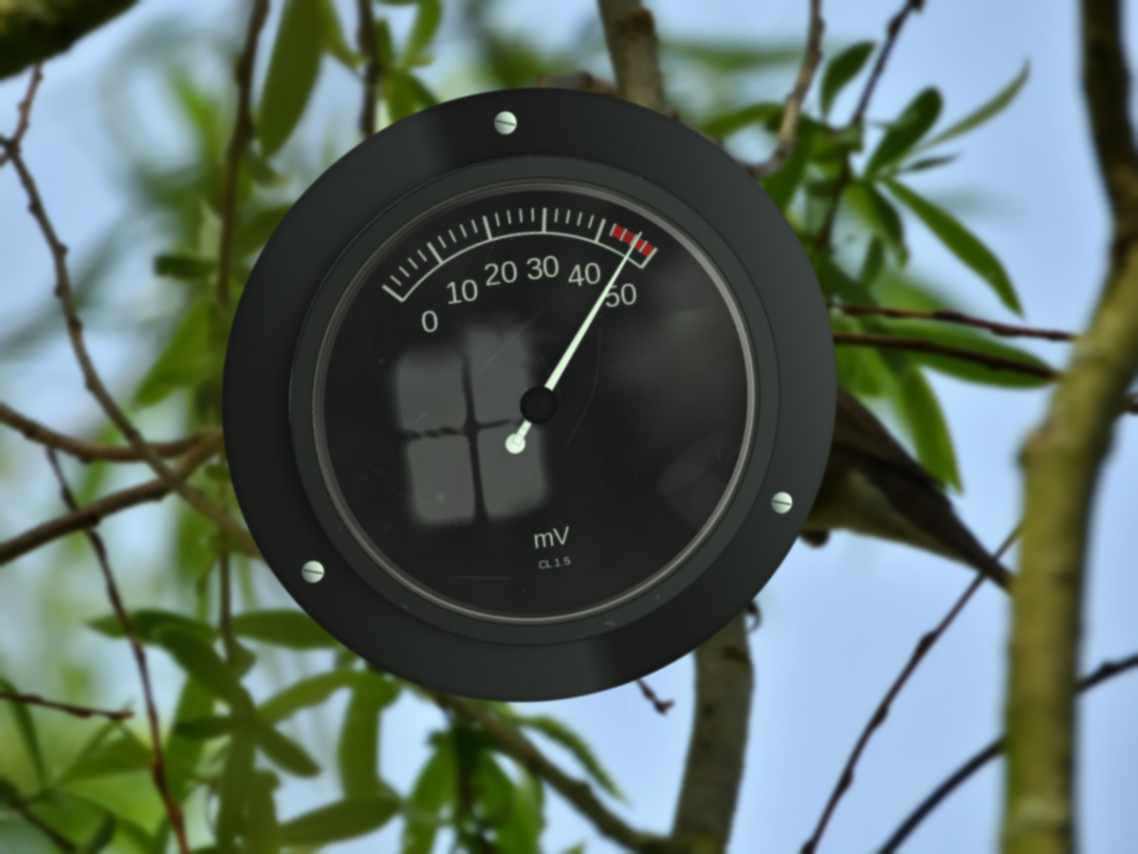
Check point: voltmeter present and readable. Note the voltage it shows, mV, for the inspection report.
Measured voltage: 46 mV
